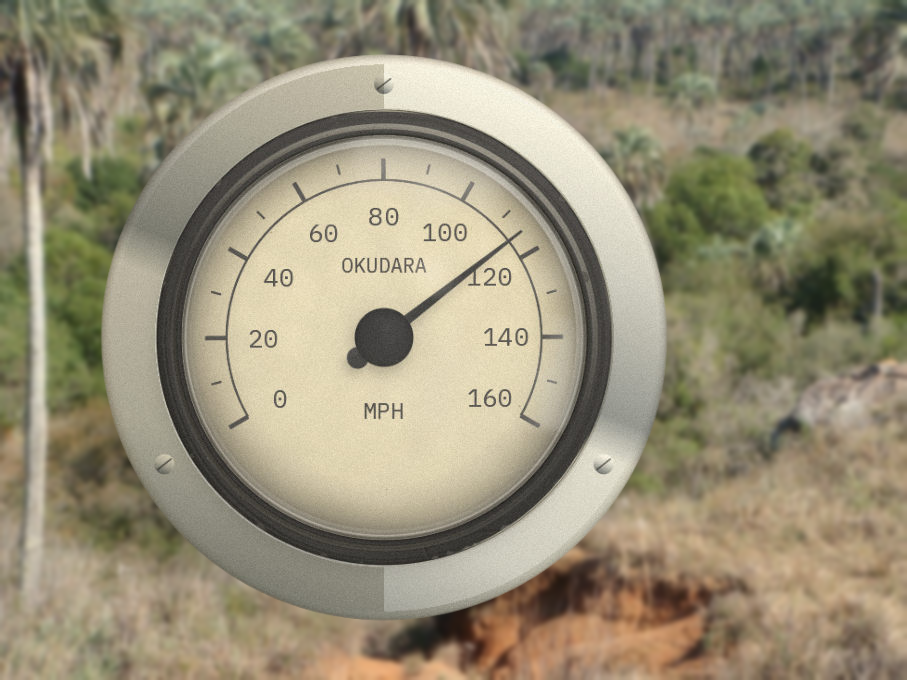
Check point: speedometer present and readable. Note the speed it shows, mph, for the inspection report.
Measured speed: 115 mph
